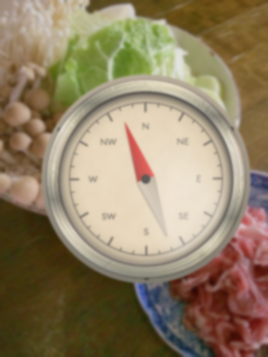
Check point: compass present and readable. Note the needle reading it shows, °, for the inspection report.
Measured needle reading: 340 °
